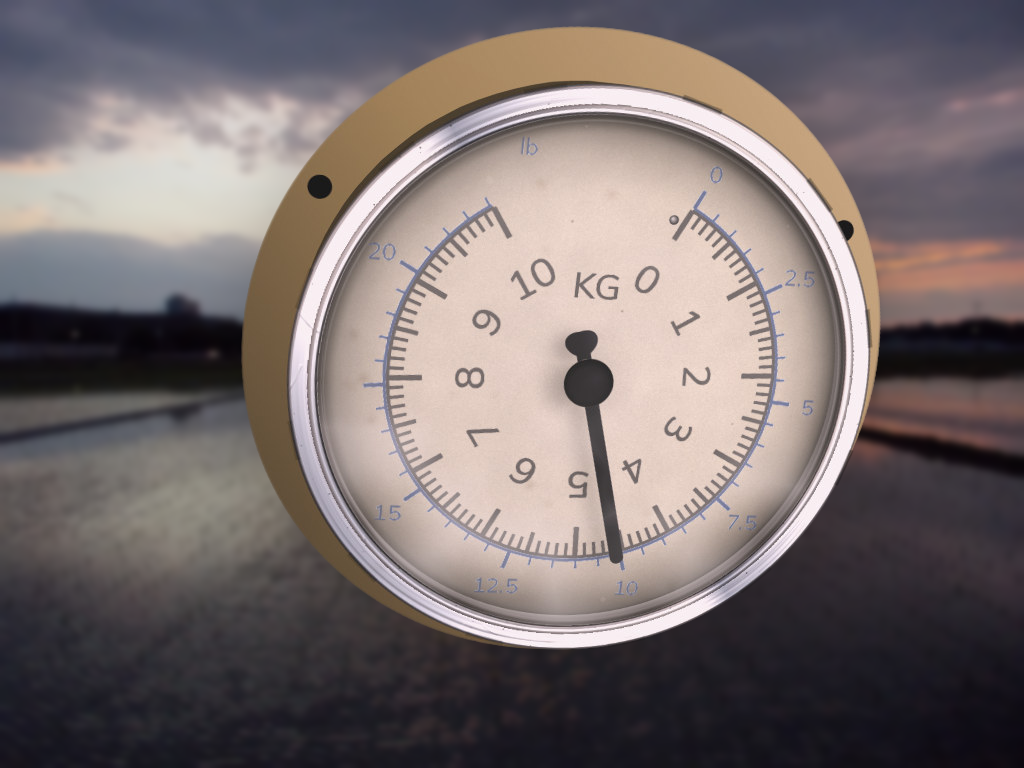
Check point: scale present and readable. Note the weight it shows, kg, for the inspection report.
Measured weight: 4.6 kg
